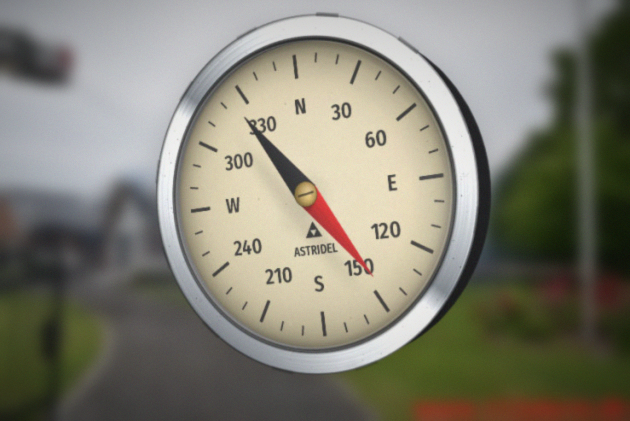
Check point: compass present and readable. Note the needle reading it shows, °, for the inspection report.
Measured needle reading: 145 °
